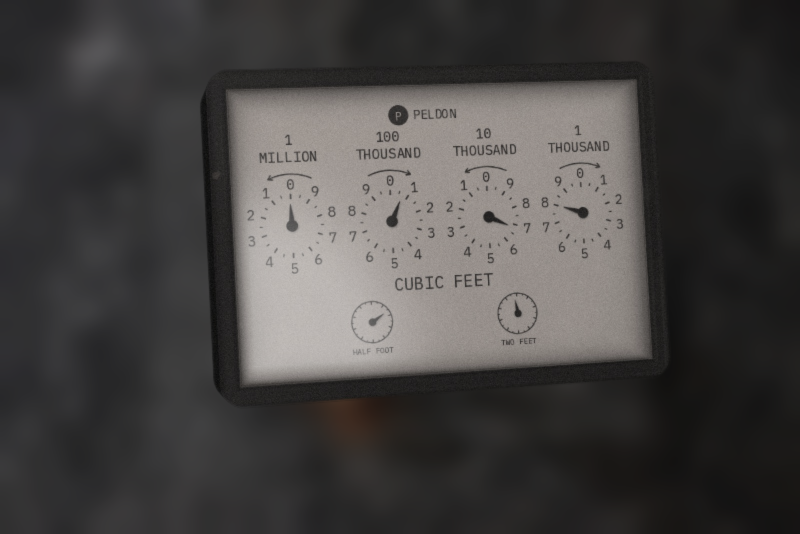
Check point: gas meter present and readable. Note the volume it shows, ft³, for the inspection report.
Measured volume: 6800 ft³
